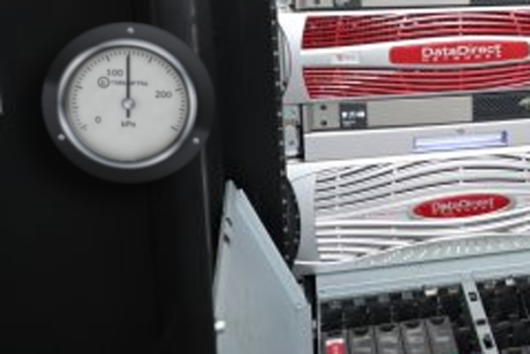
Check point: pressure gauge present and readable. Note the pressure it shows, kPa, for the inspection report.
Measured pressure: 125 kPa
